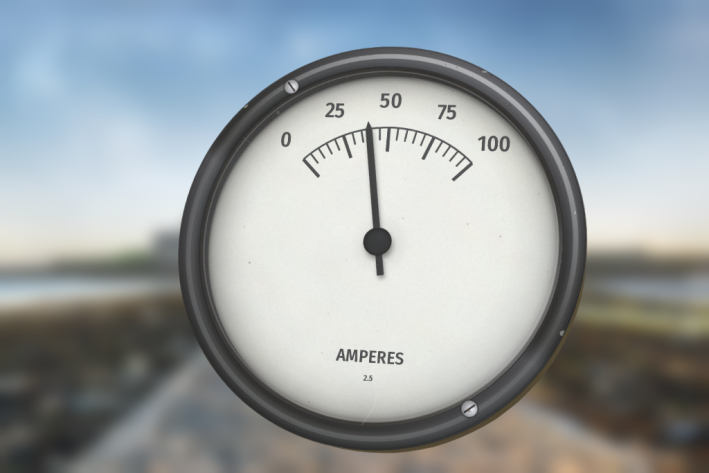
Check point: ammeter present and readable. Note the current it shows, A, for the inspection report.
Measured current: 40 A
